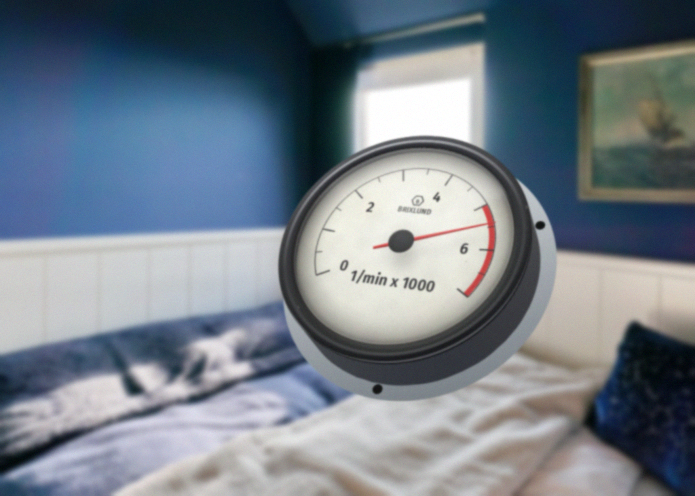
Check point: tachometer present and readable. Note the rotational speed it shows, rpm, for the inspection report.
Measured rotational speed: 5500 rpm
